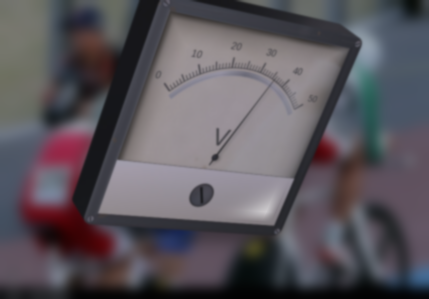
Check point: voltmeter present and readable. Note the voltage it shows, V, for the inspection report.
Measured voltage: 35 V
